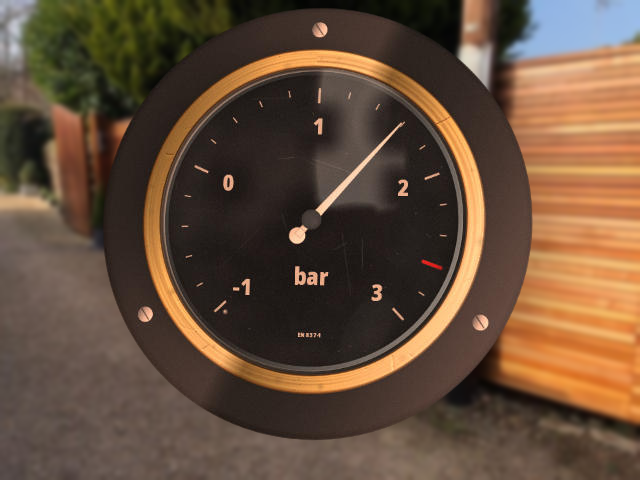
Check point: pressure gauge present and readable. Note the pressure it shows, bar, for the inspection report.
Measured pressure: 1.6 bar
